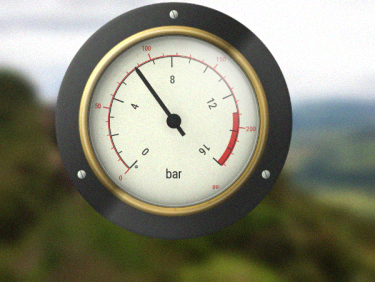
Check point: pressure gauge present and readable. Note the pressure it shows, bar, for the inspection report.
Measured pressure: 6 bar
